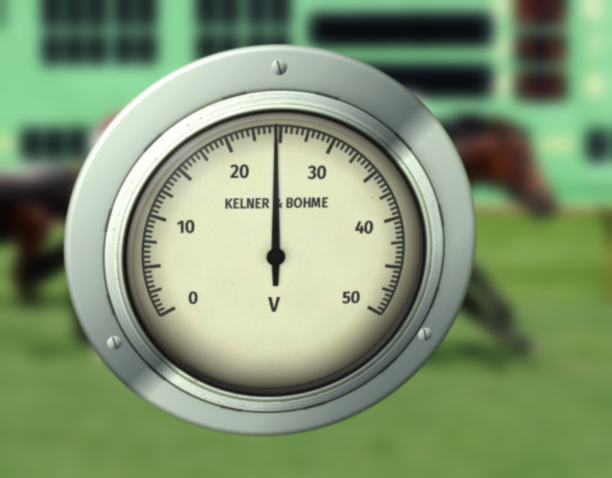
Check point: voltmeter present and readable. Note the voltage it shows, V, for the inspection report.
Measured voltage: 24.5 V
